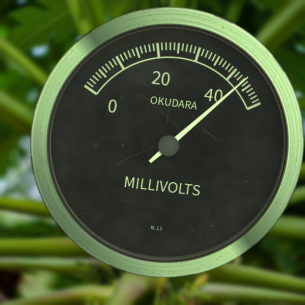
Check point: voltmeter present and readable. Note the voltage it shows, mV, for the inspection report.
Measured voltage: 43 mV
